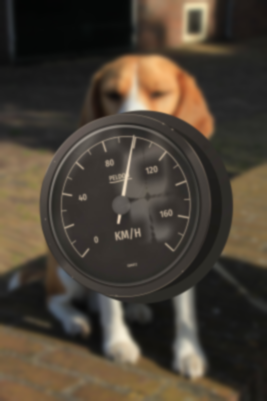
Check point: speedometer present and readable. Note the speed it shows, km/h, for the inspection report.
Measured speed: 100 km/h
